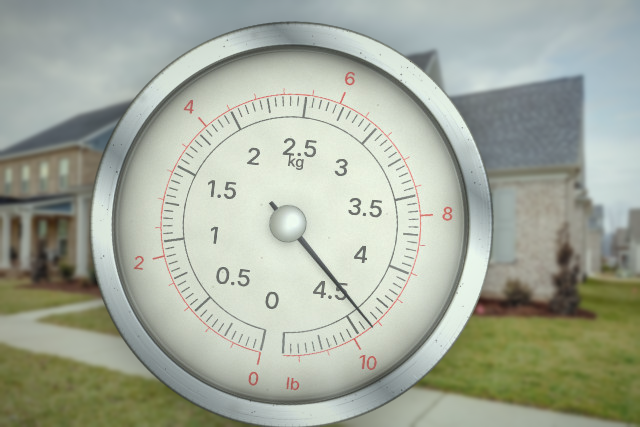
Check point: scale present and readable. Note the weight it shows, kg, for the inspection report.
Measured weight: 4.4 kg
